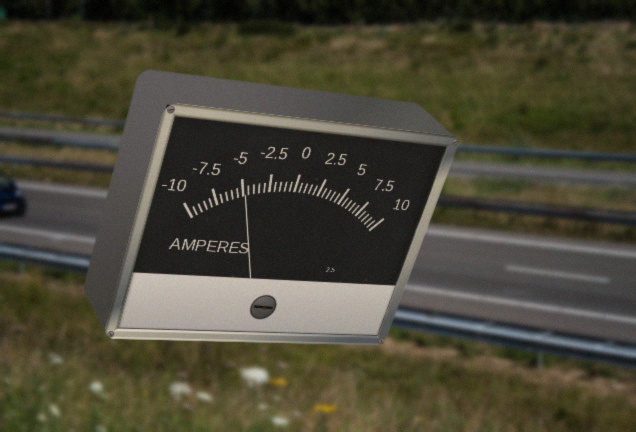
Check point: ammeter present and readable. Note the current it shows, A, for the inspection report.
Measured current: -5 A
